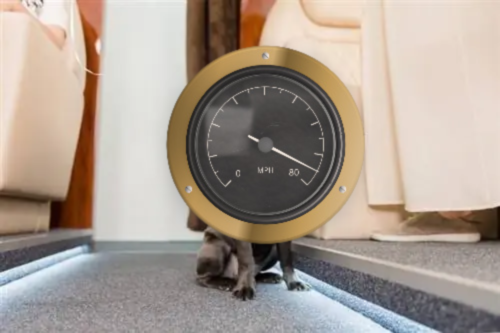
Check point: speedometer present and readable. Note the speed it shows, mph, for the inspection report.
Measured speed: 75 mph
